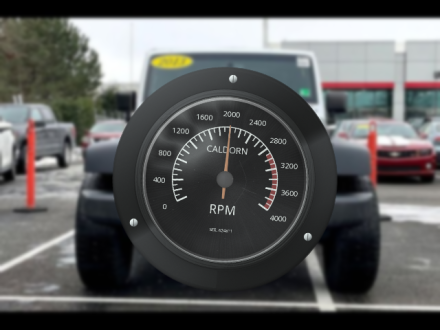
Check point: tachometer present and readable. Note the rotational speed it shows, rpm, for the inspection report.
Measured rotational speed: 2000 rpm
